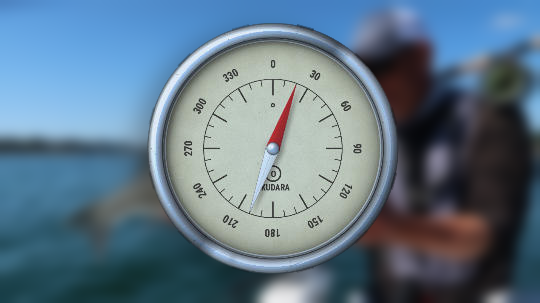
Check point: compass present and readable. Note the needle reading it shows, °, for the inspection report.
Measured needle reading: 20 °
